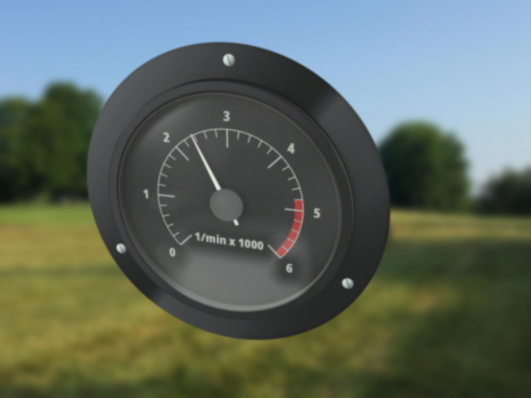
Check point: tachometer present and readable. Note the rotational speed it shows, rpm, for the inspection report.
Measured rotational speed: 2400 rpm
